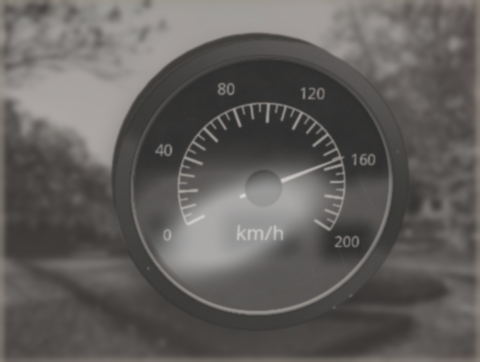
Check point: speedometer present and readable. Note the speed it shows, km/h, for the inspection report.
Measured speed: 155 km/h
